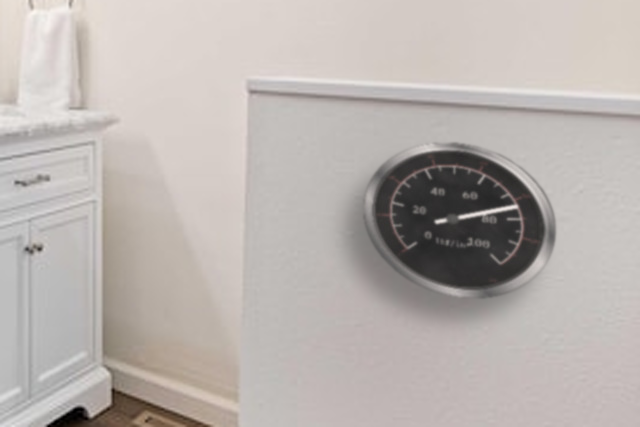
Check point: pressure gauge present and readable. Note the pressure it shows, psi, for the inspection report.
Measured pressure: 75 psi
